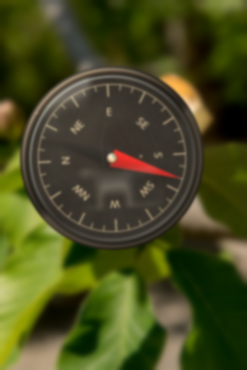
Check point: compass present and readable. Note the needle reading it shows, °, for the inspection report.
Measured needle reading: 200 °
